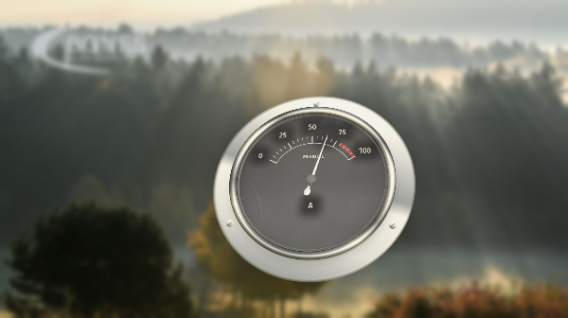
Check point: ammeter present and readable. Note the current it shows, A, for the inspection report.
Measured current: 65 A
